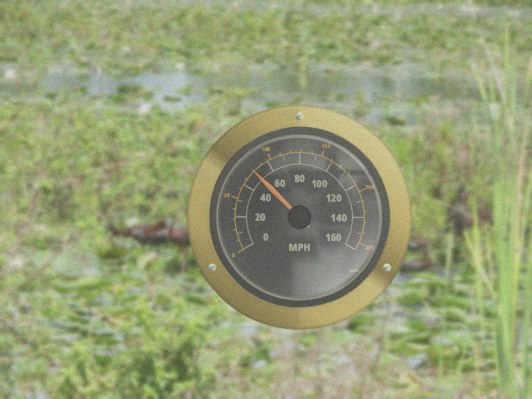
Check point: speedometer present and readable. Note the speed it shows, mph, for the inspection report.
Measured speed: 50 mph
